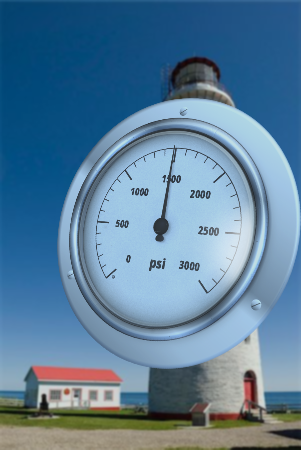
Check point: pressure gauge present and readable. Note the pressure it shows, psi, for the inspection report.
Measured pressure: 1500 psi
